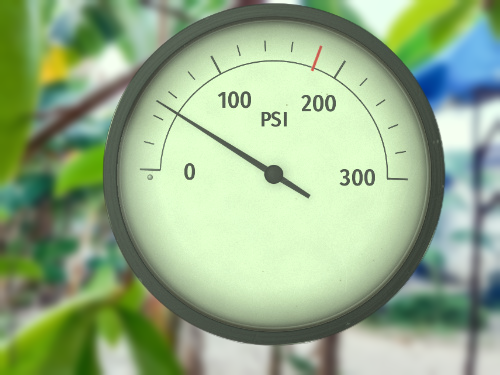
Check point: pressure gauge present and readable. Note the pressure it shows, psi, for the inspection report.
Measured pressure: 50 psi
